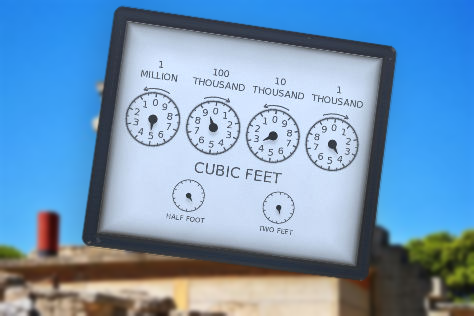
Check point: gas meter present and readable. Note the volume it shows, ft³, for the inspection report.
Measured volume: 493400 ft³
